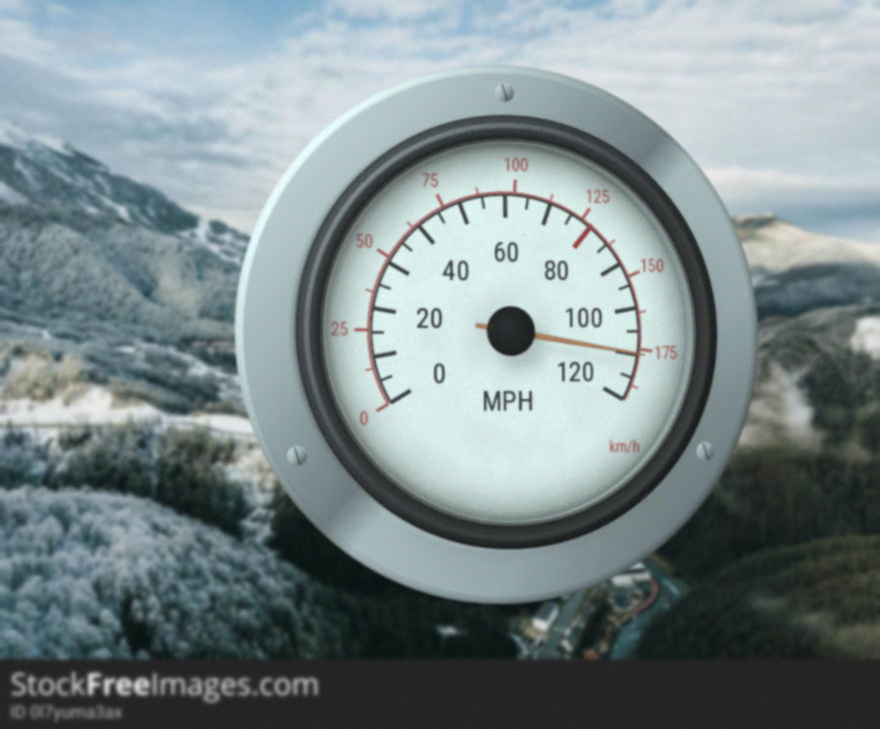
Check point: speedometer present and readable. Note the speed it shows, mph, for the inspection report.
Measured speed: 110 mph
